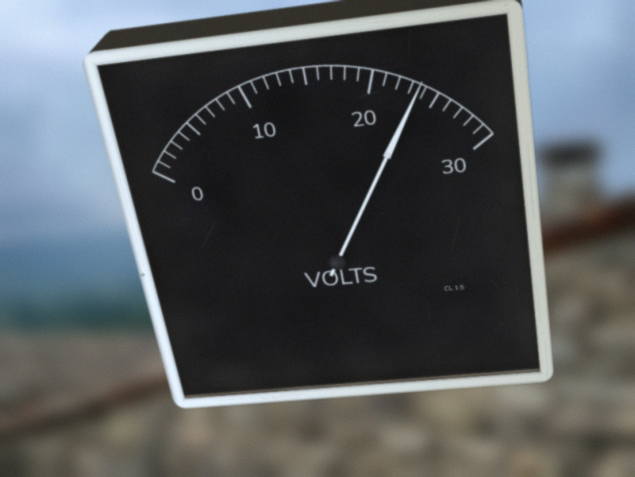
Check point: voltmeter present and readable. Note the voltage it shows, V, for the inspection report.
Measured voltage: 23.5 V
